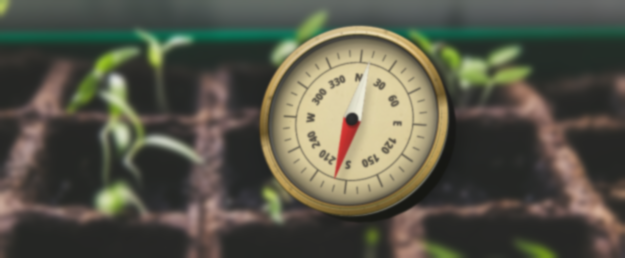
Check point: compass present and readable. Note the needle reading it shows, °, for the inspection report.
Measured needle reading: 190 °
